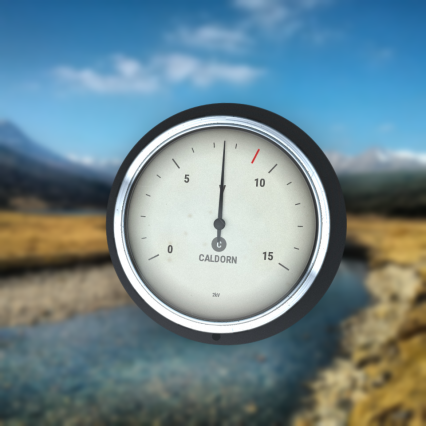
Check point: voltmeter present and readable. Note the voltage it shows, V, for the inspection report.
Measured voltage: 7.5 V
